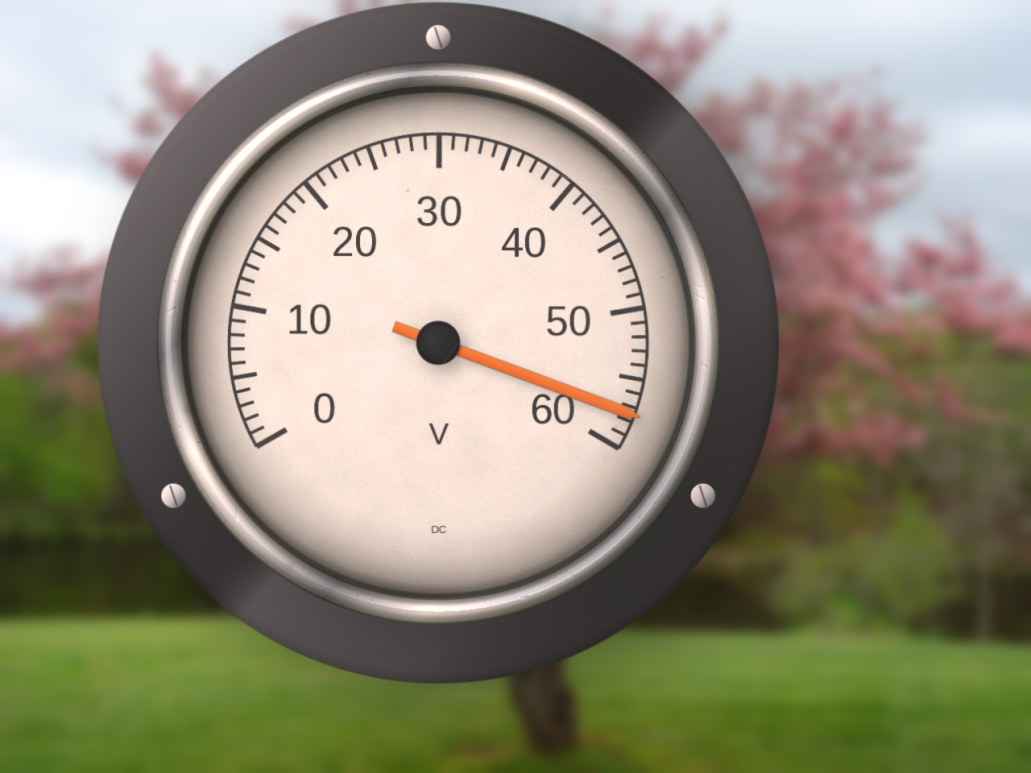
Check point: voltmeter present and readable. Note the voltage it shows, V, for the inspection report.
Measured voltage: 57.5 V
